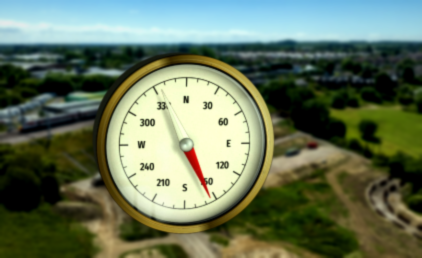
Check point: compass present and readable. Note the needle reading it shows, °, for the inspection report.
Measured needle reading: 155 °
